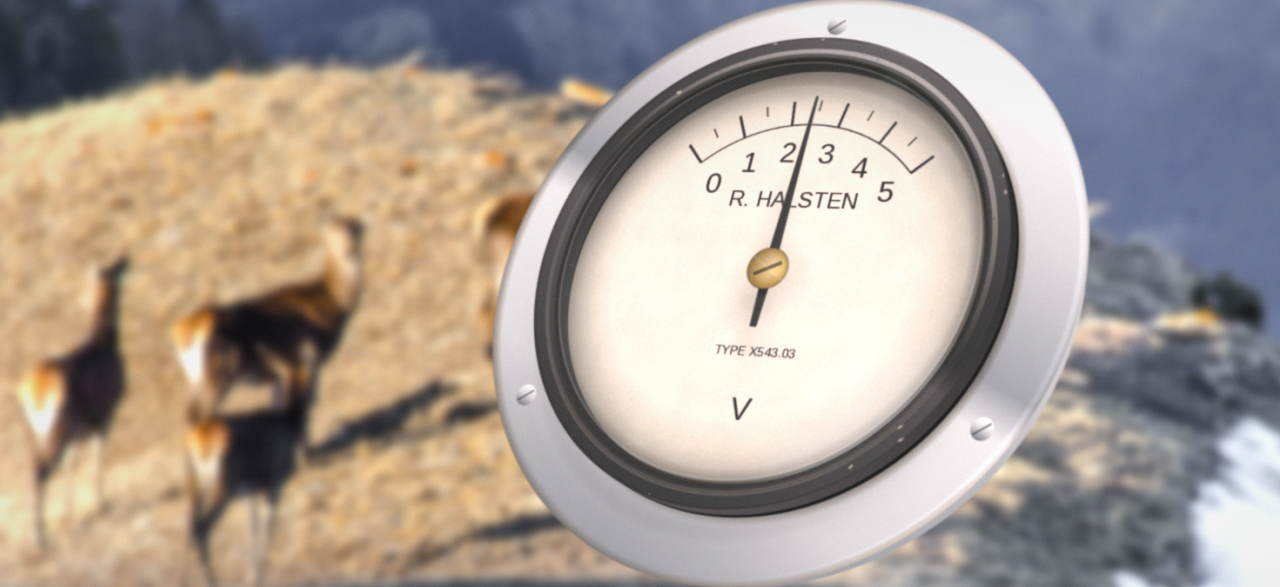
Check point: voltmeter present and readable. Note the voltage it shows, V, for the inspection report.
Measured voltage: 2.5 V
